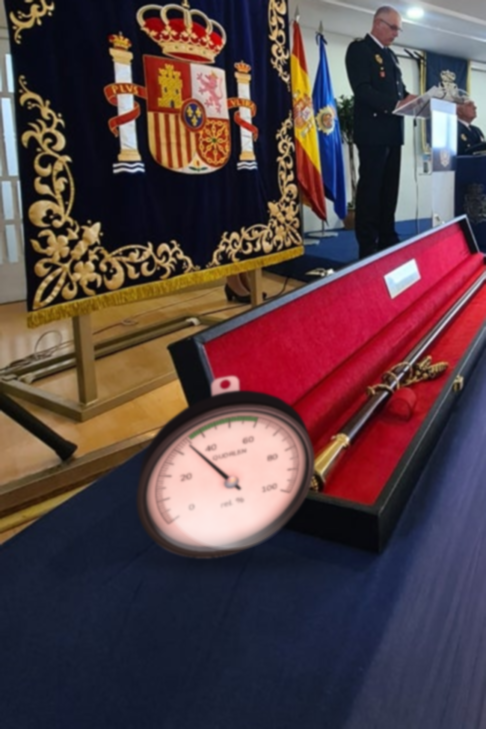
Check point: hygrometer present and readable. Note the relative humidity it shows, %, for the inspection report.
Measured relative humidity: 35 %
